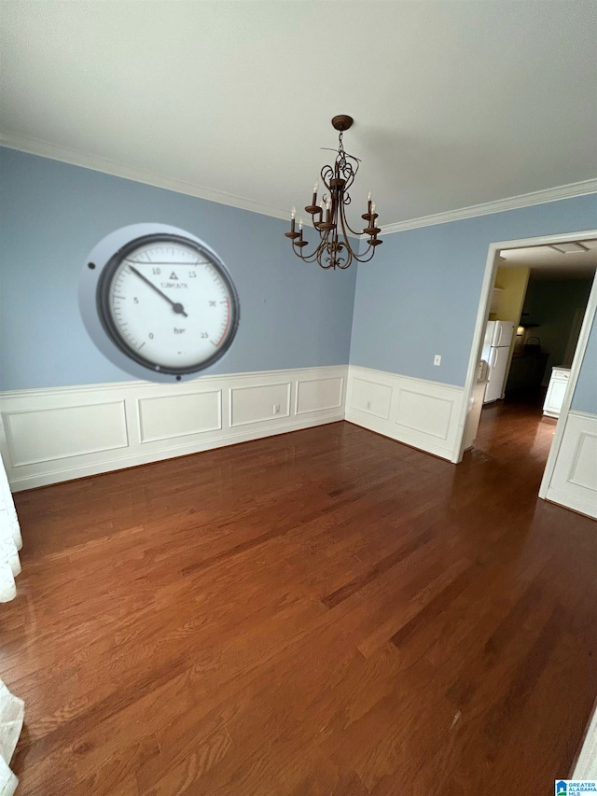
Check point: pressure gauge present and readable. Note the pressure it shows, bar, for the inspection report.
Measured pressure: 8 bar
